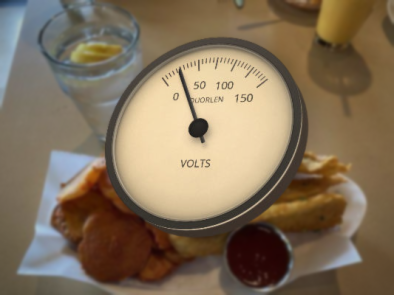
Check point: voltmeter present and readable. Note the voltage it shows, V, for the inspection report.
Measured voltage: 25 V
